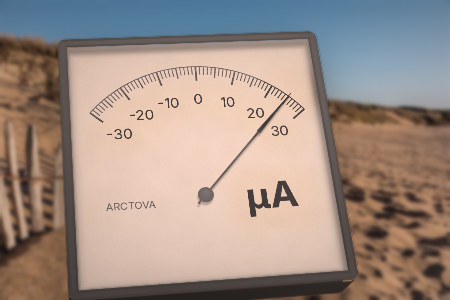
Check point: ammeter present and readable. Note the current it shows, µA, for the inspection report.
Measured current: 25 µA
